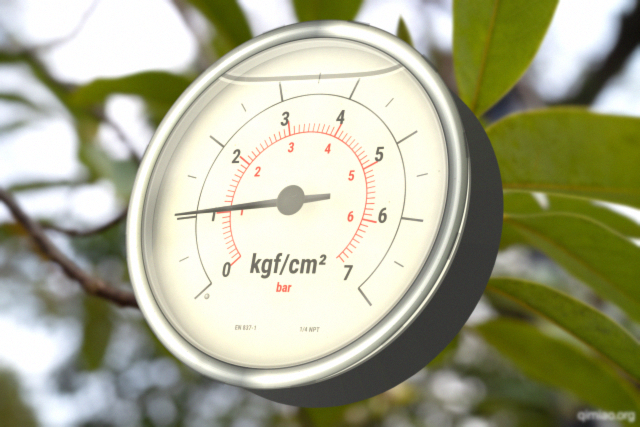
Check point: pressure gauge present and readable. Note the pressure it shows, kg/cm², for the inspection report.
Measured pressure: 1 kg/cm²
